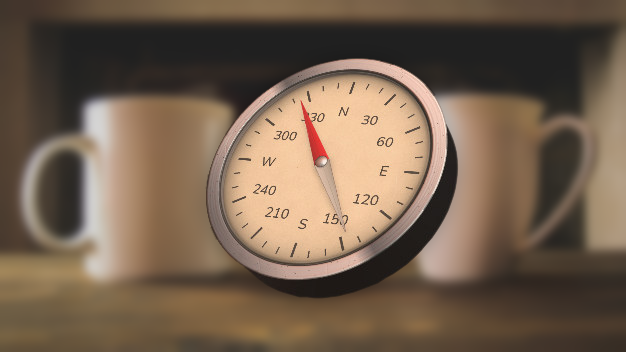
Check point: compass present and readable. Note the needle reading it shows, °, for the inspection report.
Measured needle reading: 325 °
